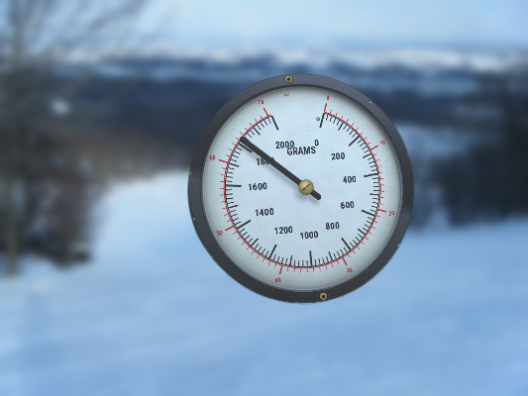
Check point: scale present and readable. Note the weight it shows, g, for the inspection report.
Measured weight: 1820 g
